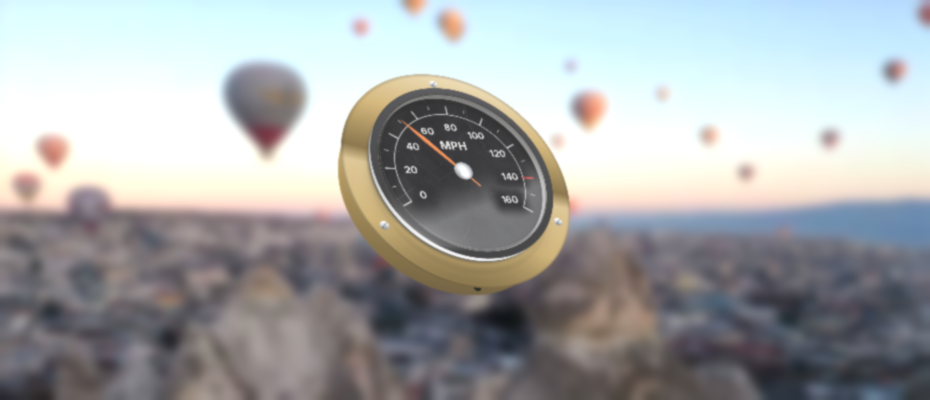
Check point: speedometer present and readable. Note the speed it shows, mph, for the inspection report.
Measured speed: 50 mph
